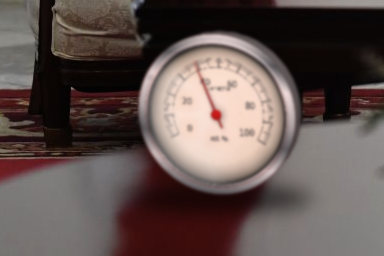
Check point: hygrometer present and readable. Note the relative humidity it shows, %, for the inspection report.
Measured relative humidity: 40 %
